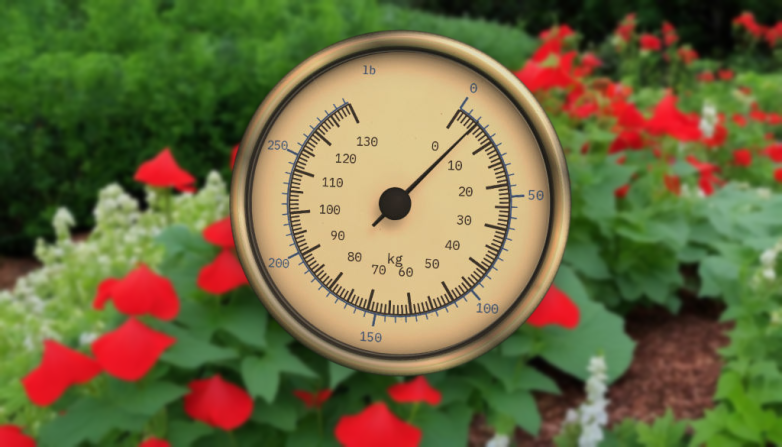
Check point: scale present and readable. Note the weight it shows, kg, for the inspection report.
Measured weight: 5 kg
